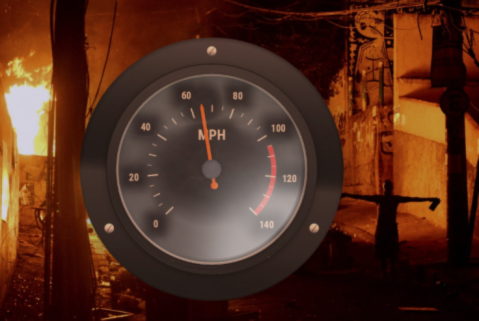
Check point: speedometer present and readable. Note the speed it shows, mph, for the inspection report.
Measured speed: 65 mph
